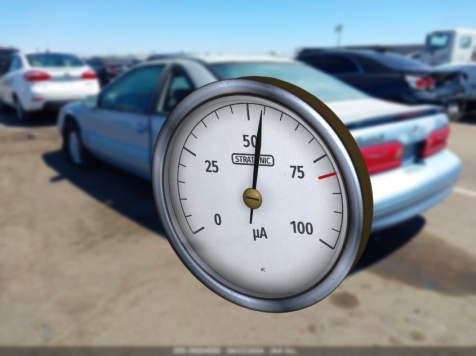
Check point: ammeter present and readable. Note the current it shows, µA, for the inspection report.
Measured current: 55 µA
